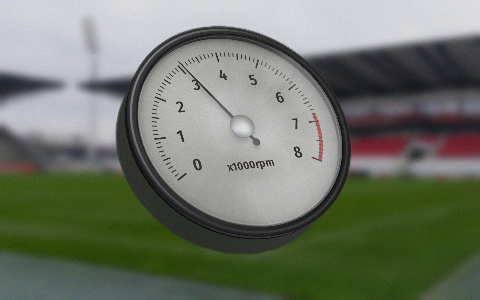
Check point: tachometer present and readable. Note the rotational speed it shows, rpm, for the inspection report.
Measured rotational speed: 3000 rpm
